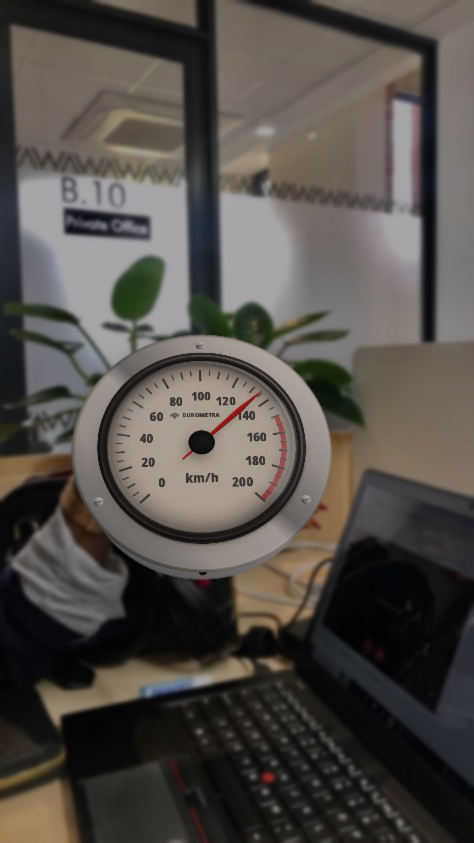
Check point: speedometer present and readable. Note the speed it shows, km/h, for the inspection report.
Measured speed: 135 km/h
